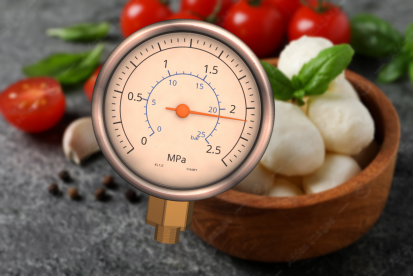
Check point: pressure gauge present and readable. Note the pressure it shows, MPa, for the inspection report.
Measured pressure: 2.1 MPa
